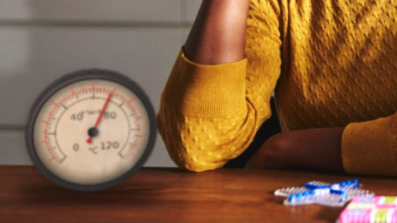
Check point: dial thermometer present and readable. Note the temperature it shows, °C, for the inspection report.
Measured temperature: 70 °C
